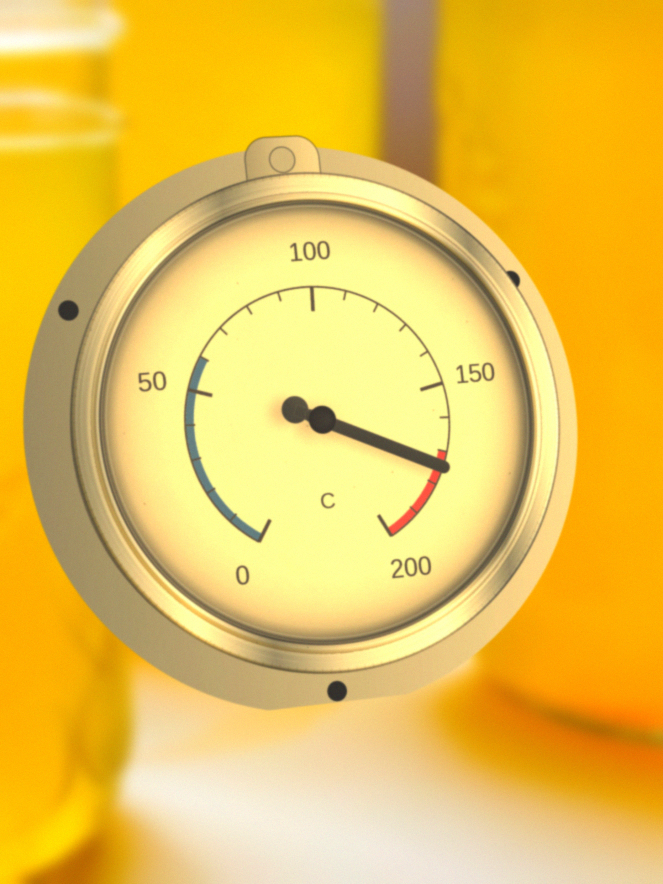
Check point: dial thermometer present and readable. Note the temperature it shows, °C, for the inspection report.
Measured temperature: 175 °C
